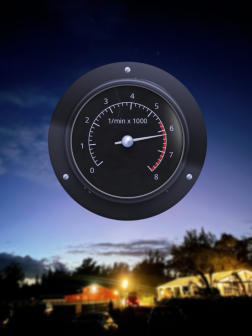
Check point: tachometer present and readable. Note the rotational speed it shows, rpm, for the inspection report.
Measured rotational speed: 6200 rpm
